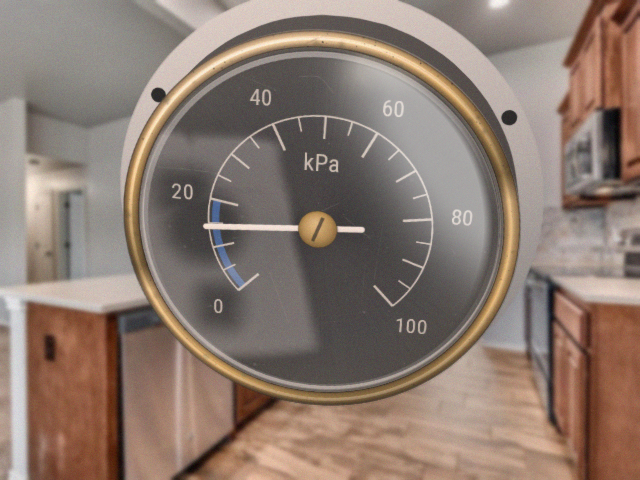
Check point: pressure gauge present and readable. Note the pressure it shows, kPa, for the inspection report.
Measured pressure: 15 kPa
